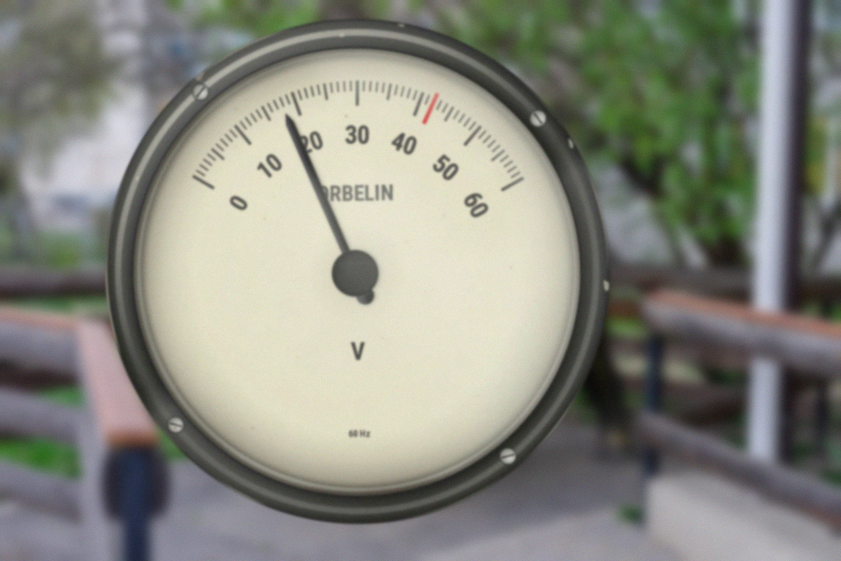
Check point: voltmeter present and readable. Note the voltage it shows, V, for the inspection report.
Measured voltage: 18 V
